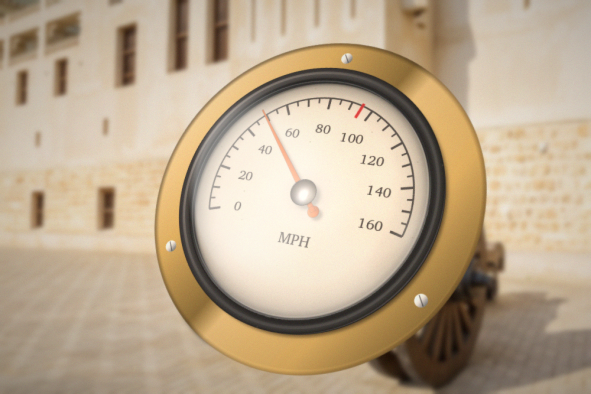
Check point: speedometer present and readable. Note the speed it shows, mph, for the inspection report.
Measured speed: 50 mph
